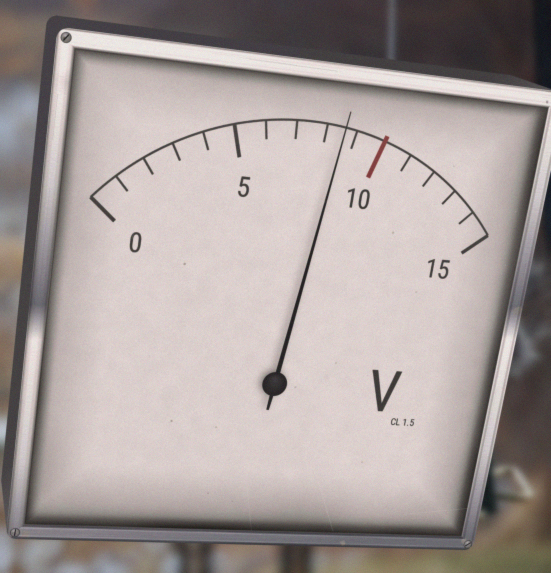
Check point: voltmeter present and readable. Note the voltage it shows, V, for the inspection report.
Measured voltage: 8.5 V
